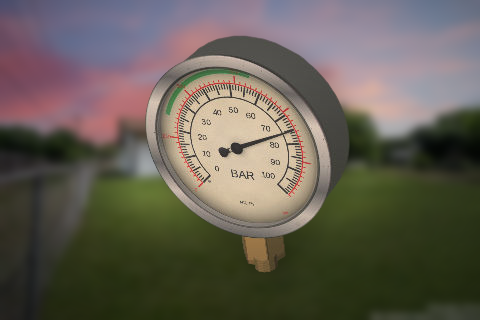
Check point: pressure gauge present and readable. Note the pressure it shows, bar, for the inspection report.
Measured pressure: 75 bar
